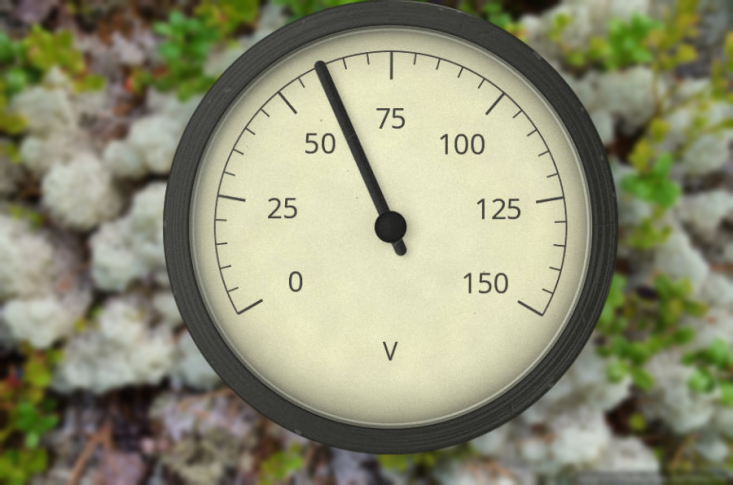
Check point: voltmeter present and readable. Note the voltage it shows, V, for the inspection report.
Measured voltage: 60 V
